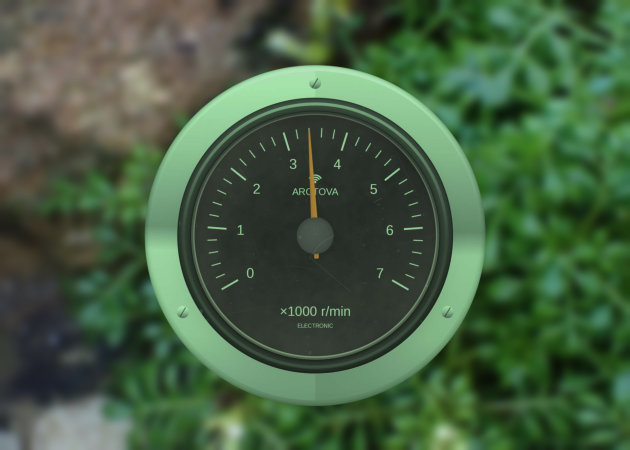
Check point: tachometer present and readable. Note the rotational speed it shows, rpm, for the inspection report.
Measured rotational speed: 3400 rpm
